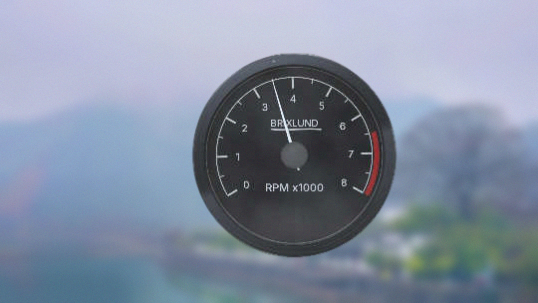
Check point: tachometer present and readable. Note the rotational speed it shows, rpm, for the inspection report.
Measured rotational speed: 3500 rpm
